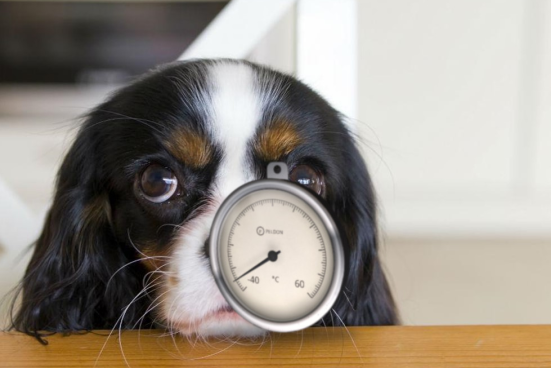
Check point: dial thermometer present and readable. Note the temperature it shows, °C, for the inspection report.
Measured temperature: -35 °C
